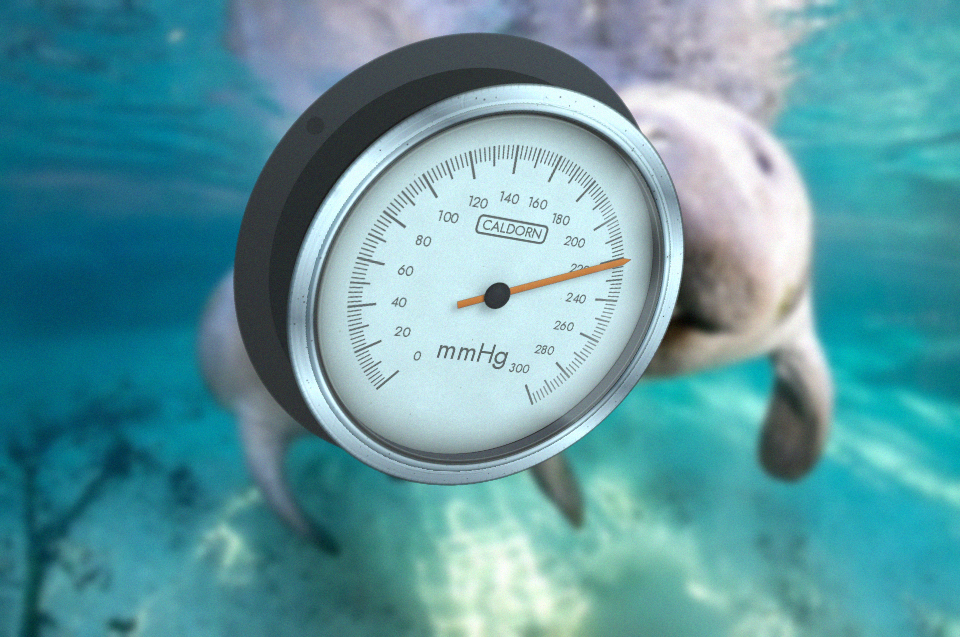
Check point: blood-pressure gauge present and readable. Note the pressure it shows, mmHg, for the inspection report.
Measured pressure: 220 mmHg
